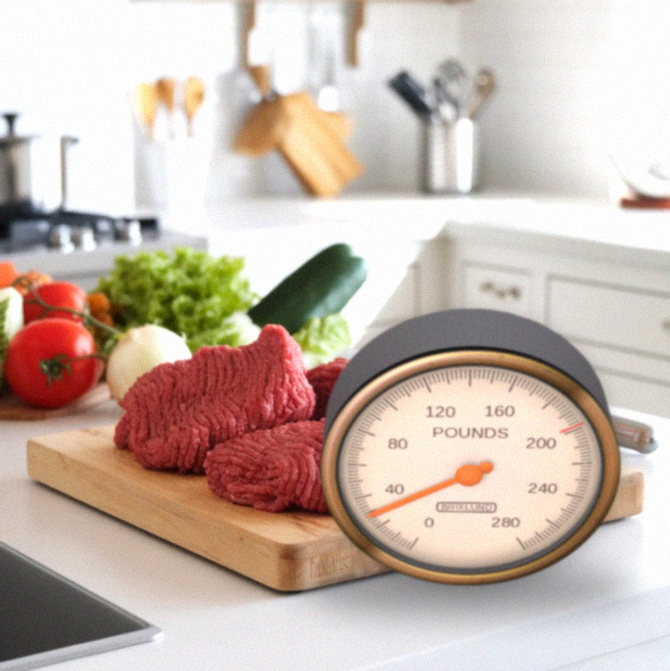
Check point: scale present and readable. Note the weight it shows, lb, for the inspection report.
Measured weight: 30 lb
